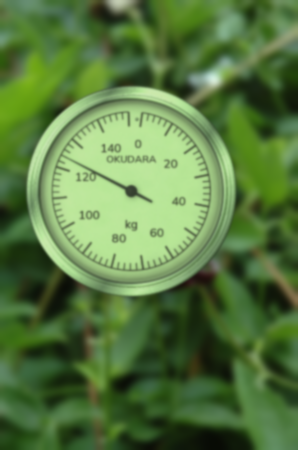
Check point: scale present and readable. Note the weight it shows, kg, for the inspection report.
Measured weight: 124 kg
